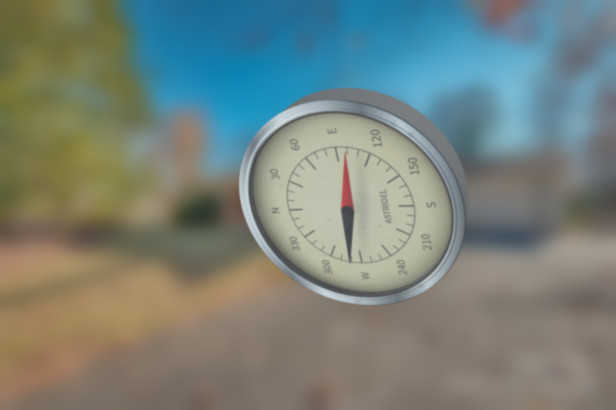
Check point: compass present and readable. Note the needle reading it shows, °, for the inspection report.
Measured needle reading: 100 °
